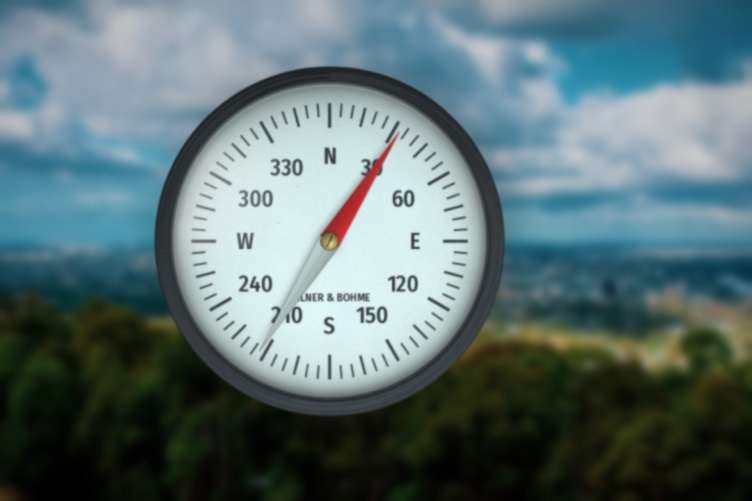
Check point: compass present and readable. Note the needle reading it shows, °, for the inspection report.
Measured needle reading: 32.5 °
